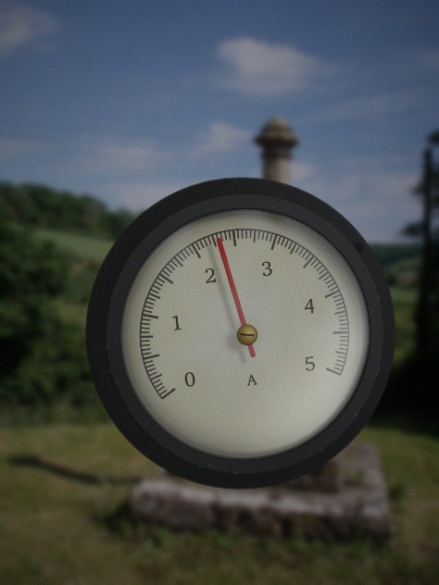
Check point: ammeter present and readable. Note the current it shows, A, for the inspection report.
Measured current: 2.3 A
